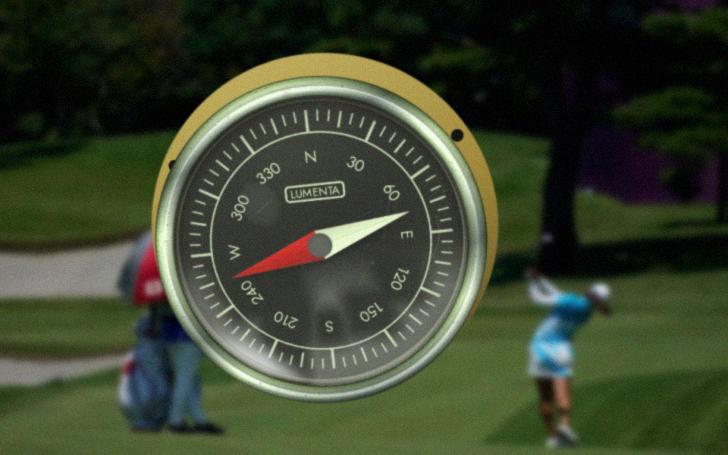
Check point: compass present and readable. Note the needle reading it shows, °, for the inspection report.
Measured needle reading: 255 °
